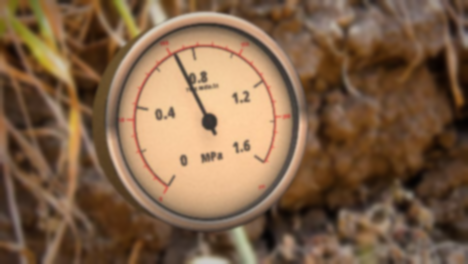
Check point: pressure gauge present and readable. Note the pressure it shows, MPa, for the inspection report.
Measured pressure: 0.7 MPa
